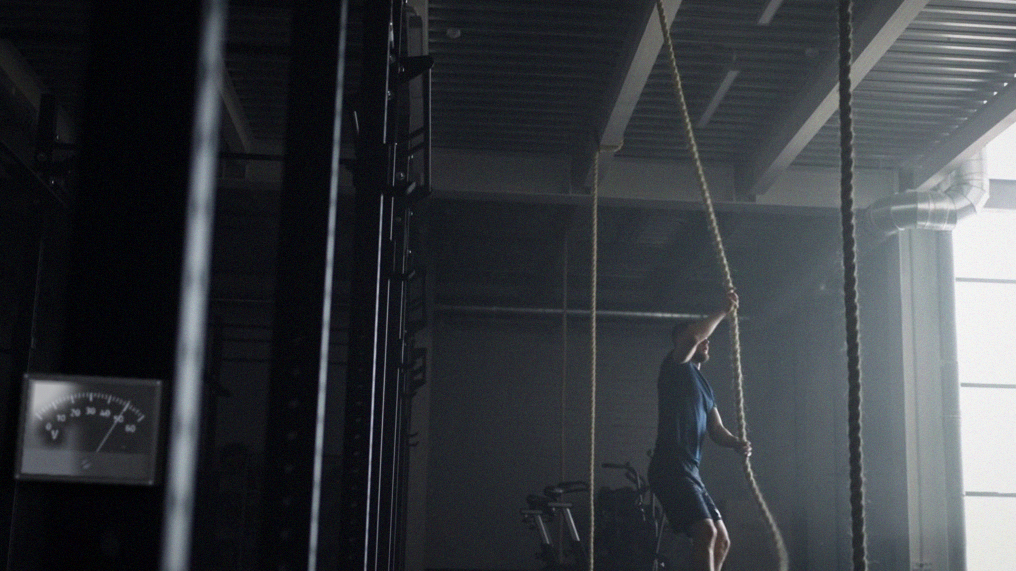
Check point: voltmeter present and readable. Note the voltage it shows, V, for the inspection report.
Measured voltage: 50 V
